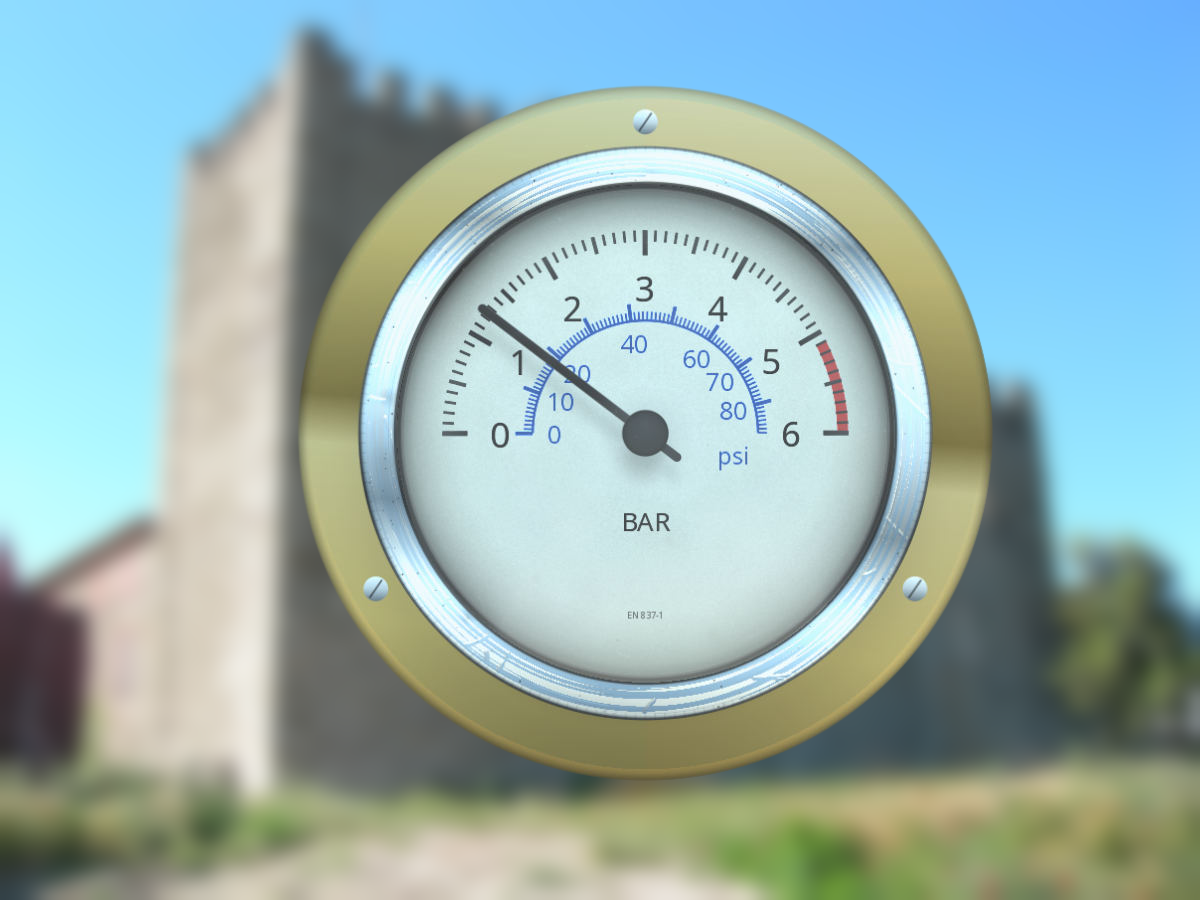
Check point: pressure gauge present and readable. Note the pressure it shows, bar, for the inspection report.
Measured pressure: 1.25 bar
